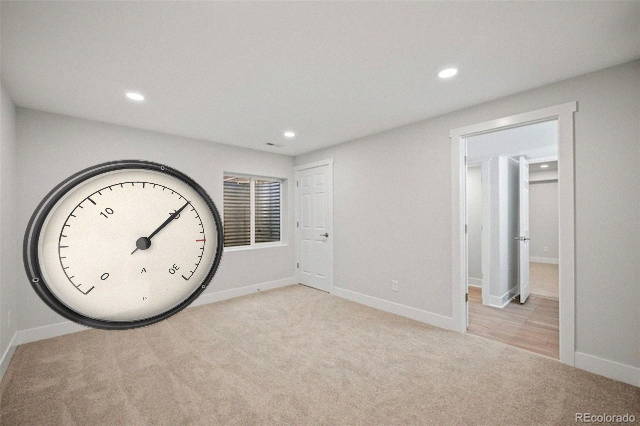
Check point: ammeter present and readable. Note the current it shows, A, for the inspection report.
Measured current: 20 A
